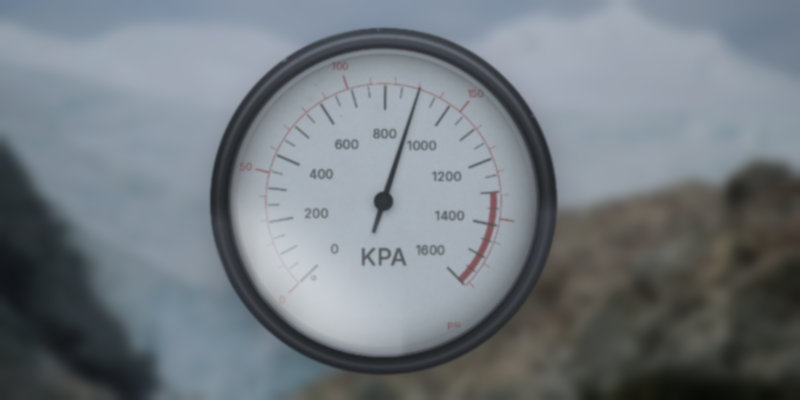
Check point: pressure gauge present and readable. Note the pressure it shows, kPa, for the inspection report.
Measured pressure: 900 kPa
